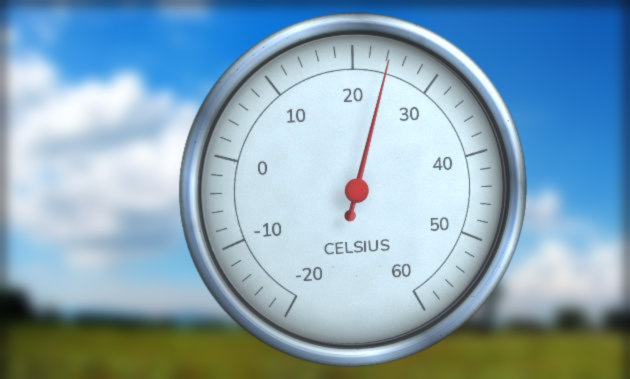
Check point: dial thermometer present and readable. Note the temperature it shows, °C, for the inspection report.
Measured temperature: 24 °C
